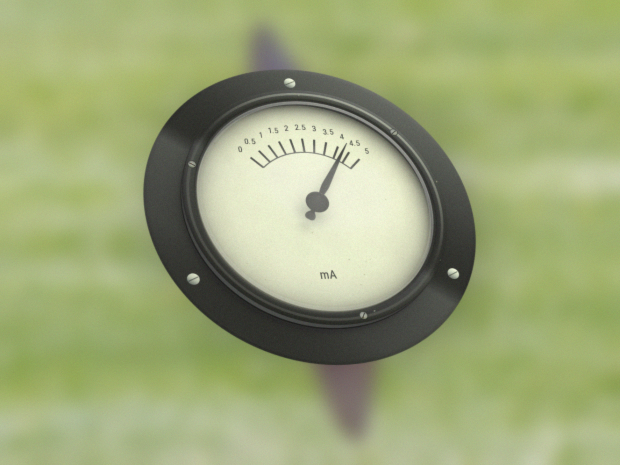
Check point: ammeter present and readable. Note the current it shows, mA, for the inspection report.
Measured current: 4.25 mA
